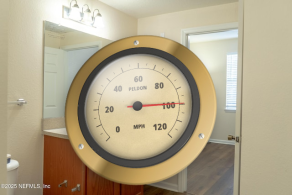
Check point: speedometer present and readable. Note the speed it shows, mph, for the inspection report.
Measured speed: 100 mph
